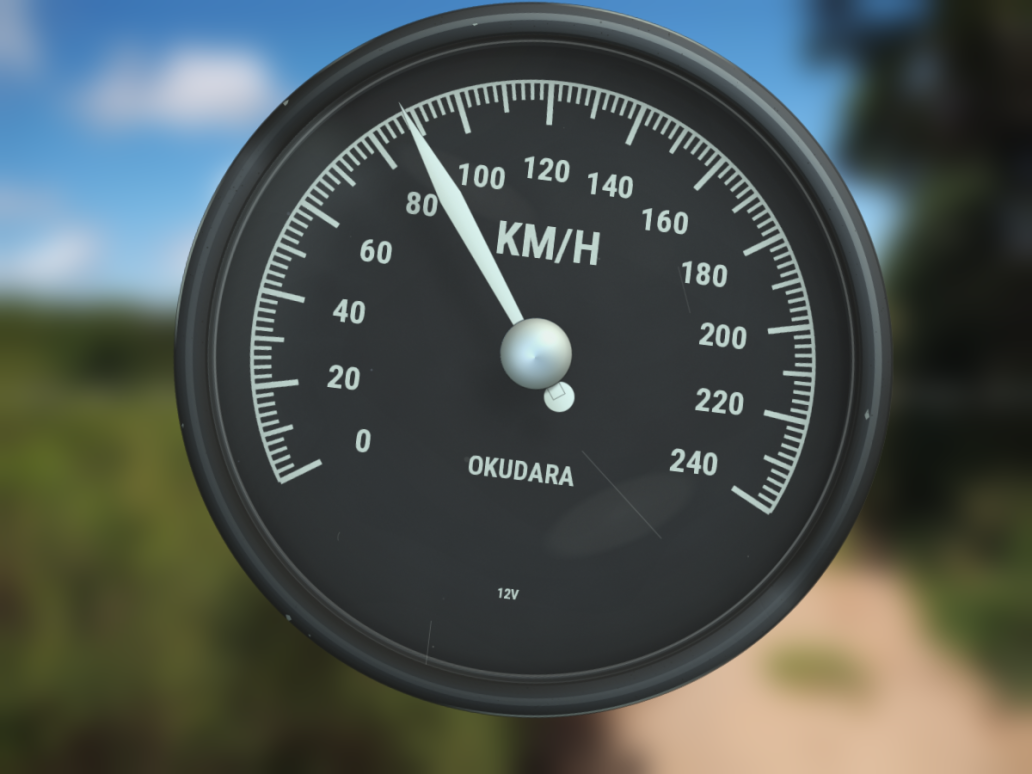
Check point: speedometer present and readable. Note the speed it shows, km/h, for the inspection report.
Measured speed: 88 km/h
